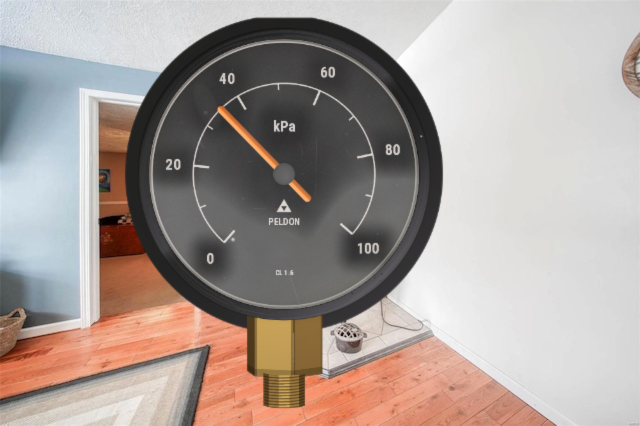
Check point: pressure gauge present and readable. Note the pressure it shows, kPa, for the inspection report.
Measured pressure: 35 kPa
